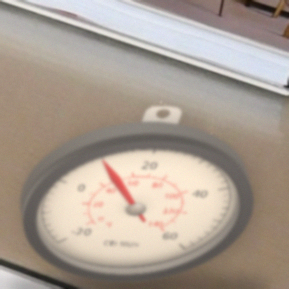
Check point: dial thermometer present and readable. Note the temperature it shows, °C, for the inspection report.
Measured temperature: 10 °C
